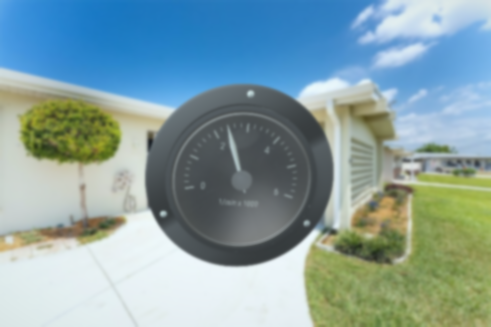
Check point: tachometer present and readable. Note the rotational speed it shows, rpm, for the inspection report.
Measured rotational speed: 2400 rpm
